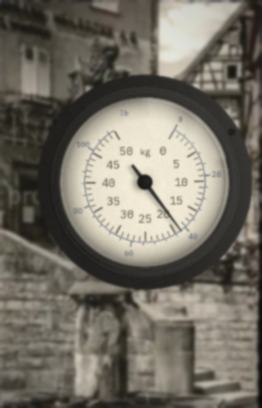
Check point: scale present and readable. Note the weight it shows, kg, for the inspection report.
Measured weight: 19 kg
